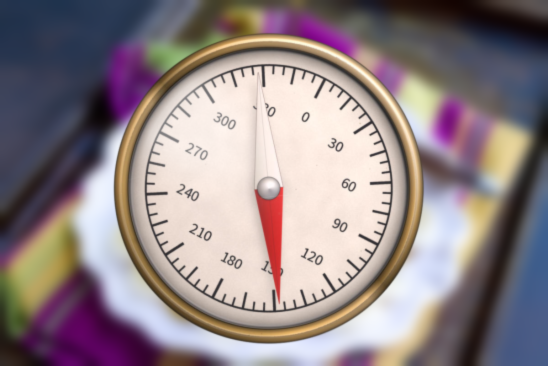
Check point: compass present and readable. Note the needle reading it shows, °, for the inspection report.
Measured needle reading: 147.5 °
